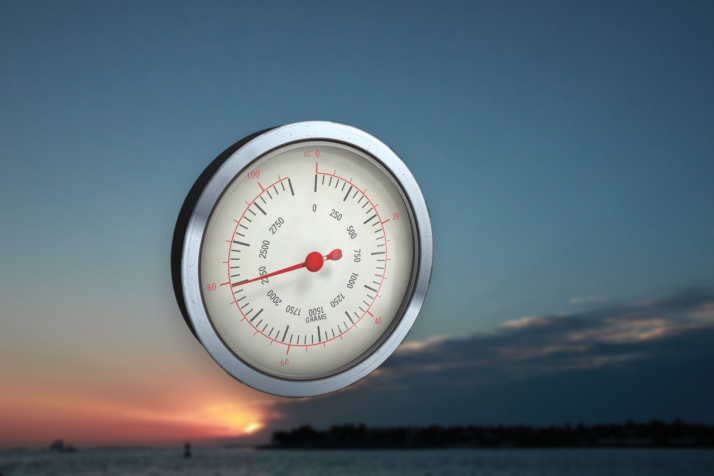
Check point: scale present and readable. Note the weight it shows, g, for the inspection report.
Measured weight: 2250 g
